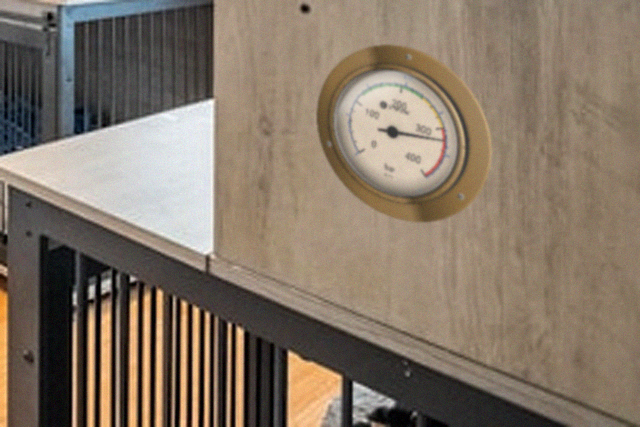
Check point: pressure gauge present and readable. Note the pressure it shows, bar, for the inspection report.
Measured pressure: 320 bar
